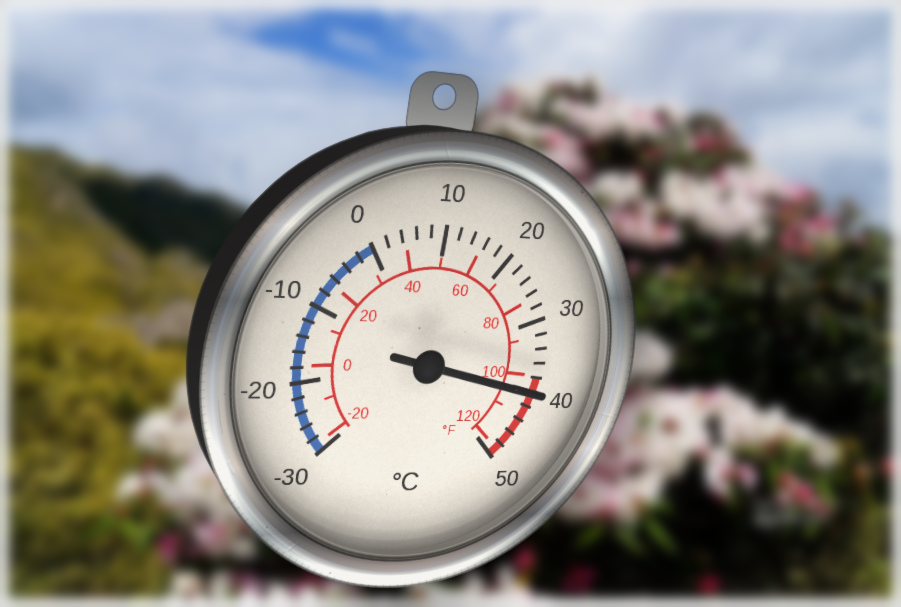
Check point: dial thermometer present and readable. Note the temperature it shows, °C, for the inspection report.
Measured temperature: 40 °C
